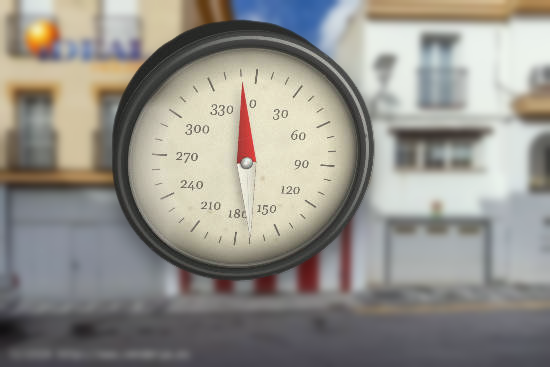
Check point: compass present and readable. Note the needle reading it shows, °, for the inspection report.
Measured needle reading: 350 °
